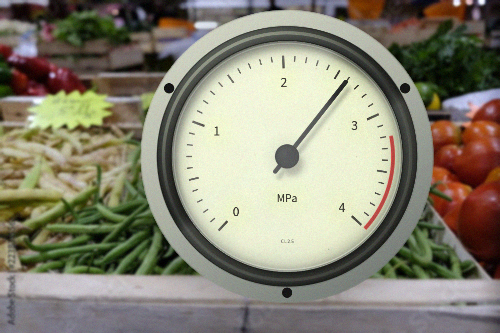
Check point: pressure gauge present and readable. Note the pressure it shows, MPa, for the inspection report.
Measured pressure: 2.6 MPa
